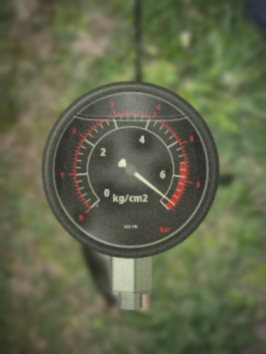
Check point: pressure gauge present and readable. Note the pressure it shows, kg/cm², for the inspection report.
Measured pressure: 6.8 kg/cm²
